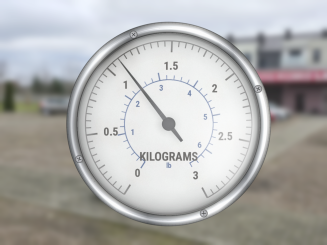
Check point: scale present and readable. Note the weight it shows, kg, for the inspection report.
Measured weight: 1.1 kg
